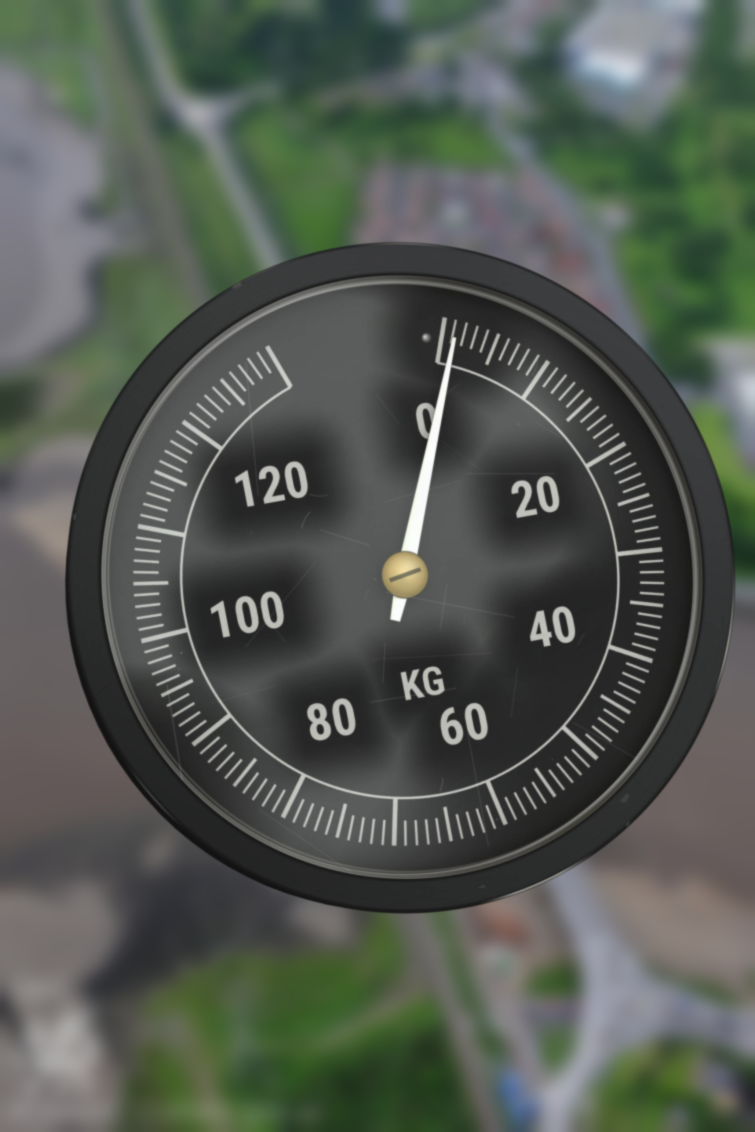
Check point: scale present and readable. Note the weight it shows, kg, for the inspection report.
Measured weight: 1 kg
